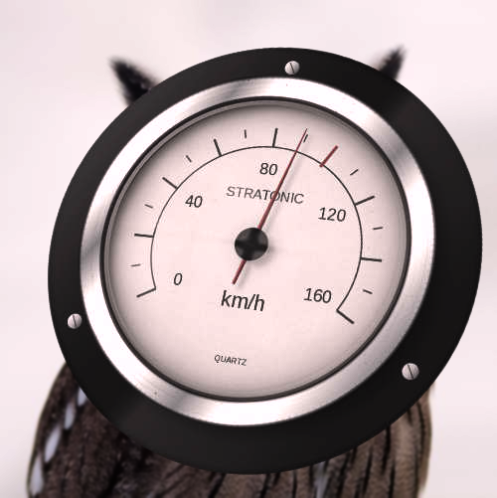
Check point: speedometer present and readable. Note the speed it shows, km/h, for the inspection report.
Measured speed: 90 km/h
